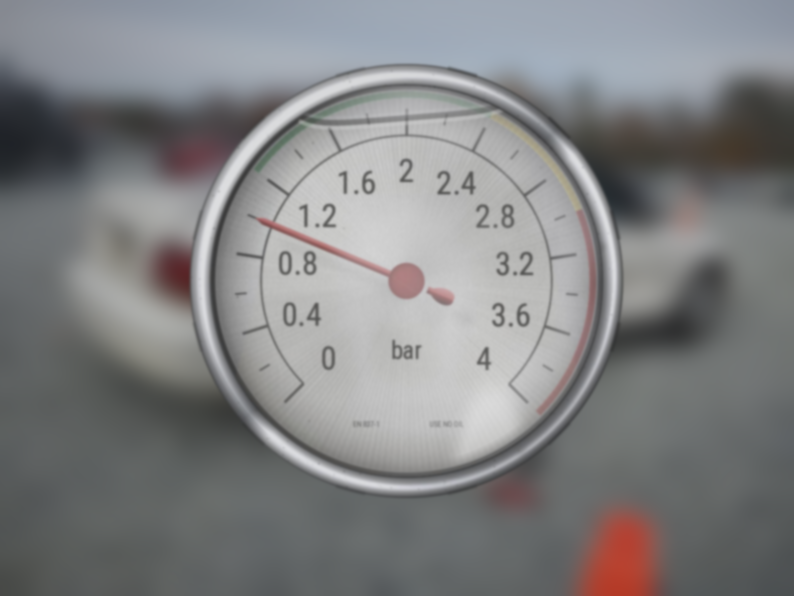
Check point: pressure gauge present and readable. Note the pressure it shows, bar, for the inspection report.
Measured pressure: 1 bar
